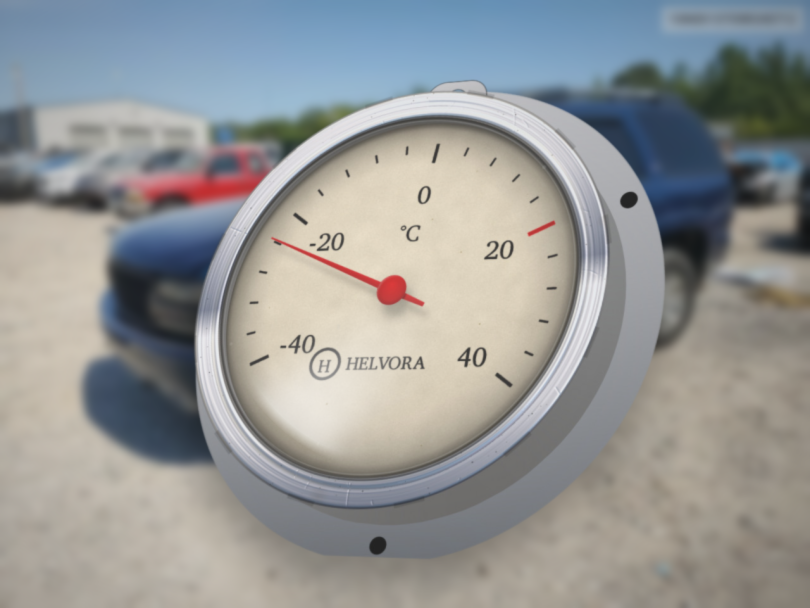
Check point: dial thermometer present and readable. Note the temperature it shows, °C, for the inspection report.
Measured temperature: -24 °C
